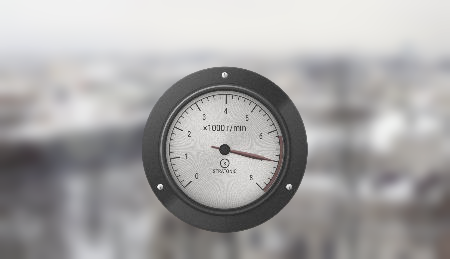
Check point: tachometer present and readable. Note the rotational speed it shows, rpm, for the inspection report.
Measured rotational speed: 7000 rpm
